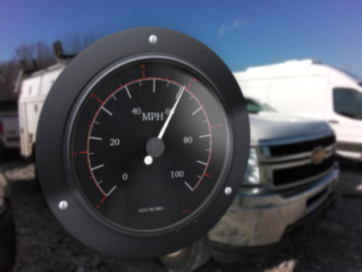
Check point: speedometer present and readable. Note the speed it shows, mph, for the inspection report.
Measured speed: 60 mph
